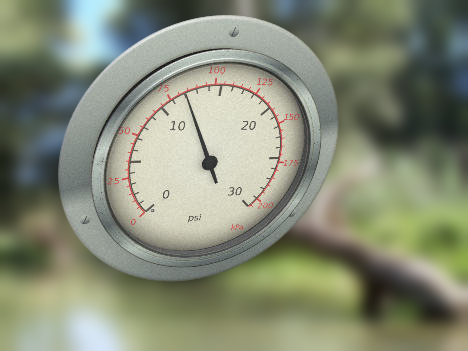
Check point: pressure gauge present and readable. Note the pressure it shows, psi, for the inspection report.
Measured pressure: 12 psi
